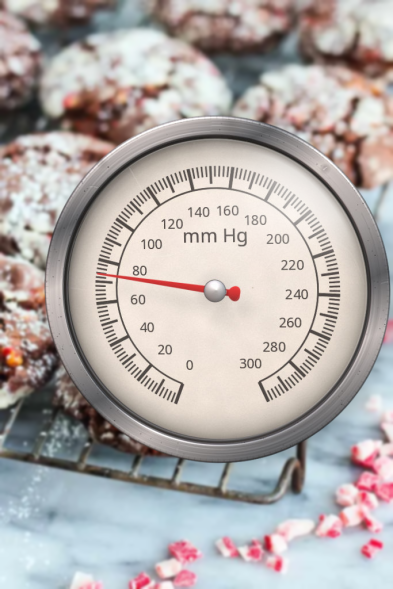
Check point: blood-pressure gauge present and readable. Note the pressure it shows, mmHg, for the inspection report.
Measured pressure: 74 mmHg
